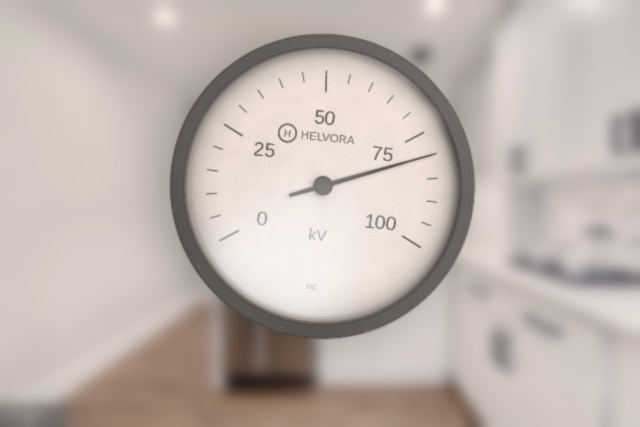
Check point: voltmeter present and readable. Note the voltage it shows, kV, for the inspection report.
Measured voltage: 80 kV
